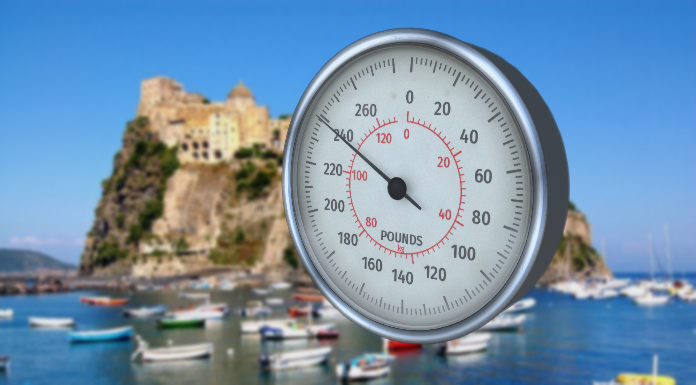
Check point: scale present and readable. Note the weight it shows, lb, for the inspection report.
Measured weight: 240 lb
